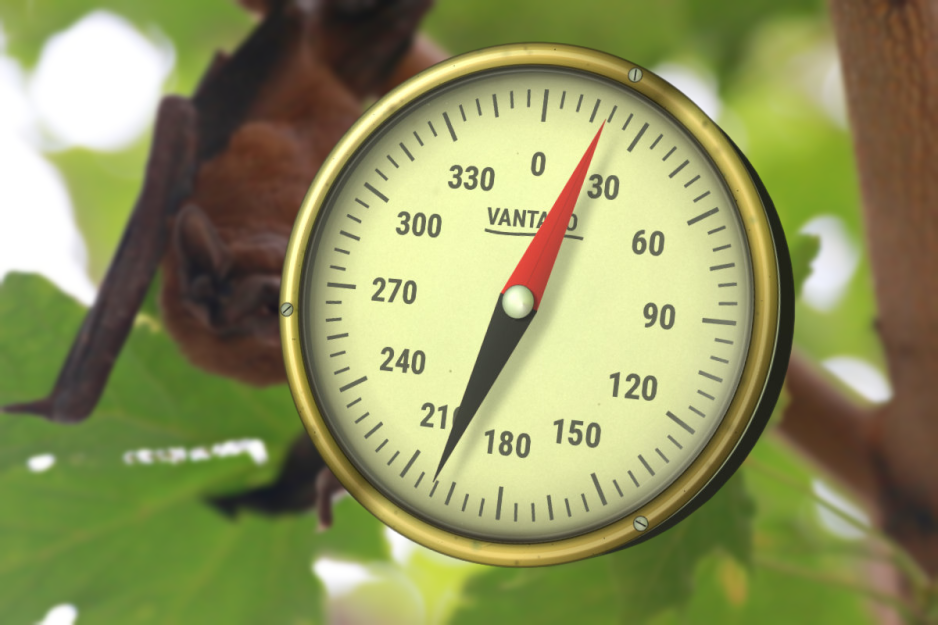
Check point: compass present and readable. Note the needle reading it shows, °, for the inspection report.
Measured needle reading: 20 °
